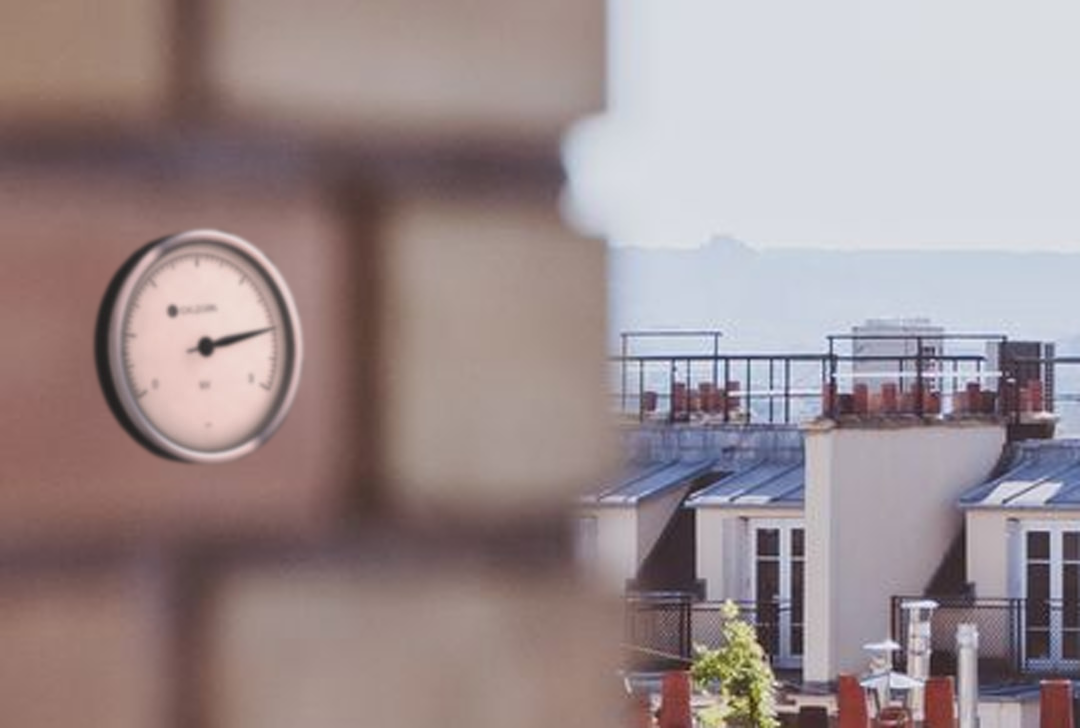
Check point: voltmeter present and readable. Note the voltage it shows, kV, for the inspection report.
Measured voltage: 2.5 kV
